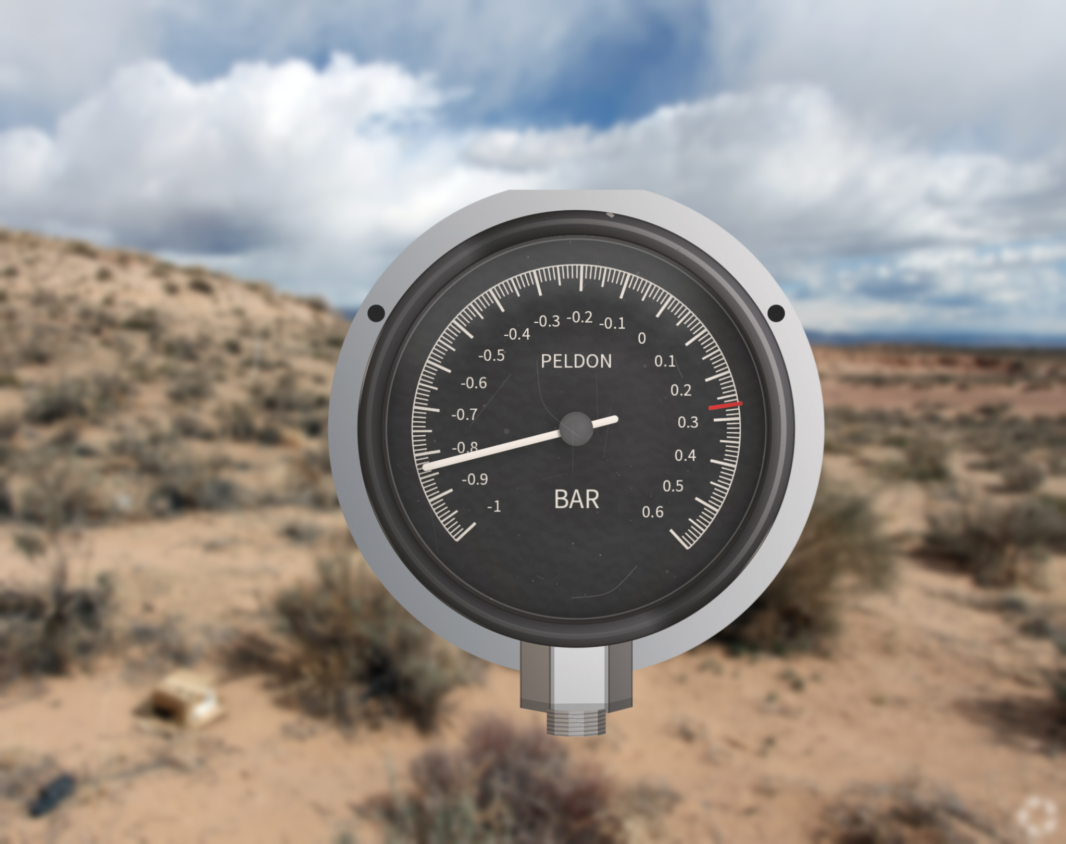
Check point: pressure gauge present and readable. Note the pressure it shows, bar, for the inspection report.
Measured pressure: -0.83 bar
